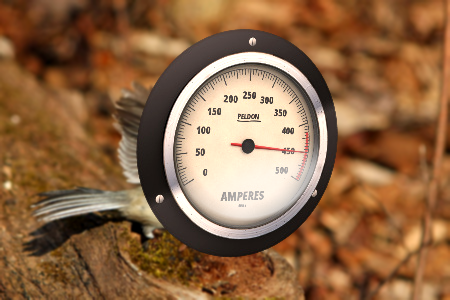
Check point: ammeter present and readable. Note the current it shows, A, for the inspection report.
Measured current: 450 A
